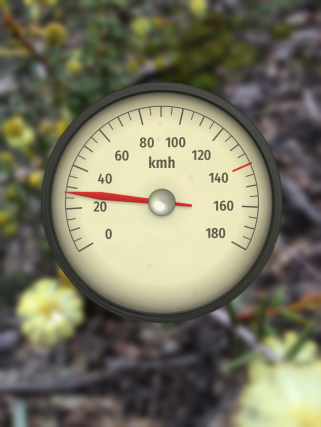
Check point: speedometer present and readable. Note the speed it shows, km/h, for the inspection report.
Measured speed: 27.5 km/h
